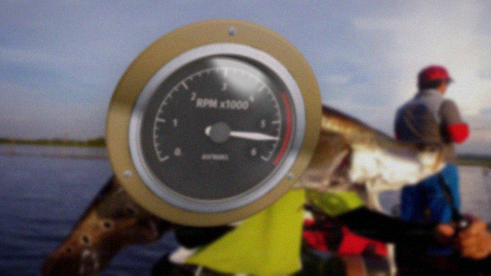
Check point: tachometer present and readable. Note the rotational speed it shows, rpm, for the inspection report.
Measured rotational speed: 5400 rpm
